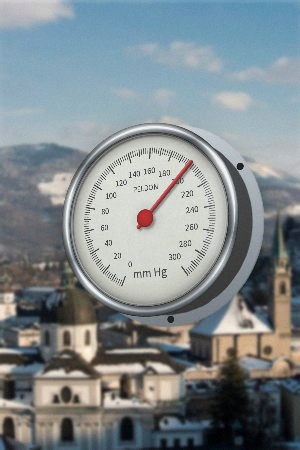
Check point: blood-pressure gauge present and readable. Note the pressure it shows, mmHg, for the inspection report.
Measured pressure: 200 mmHg
